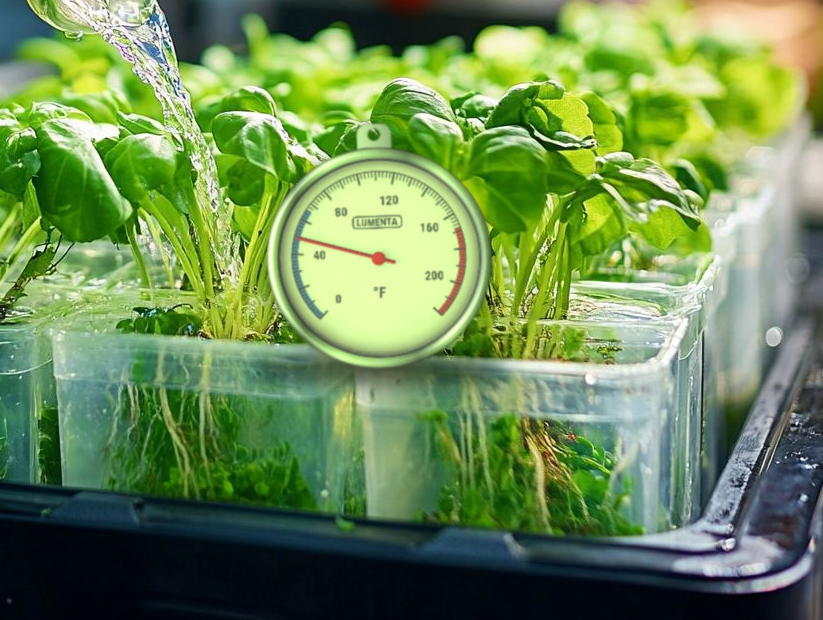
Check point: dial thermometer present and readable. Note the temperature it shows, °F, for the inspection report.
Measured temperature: 50 °F
